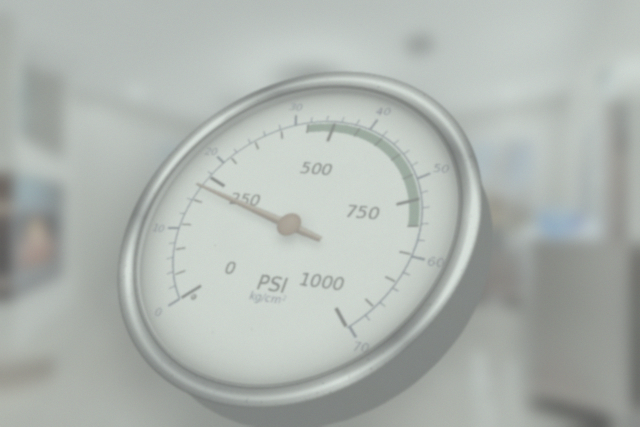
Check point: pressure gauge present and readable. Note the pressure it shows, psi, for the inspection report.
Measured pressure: 225 psi
